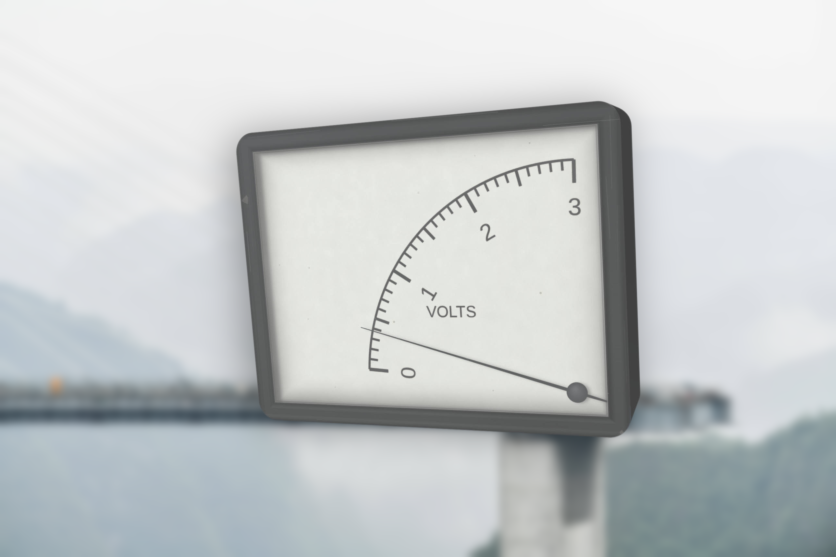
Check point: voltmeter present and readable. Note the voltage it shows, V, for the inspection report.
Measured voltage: 0.4 V
